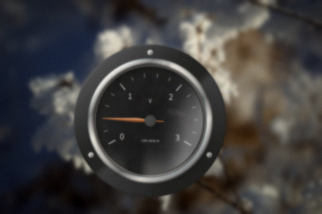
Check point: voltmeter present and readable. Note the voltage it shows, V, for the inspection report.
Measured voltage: 0.4 V
